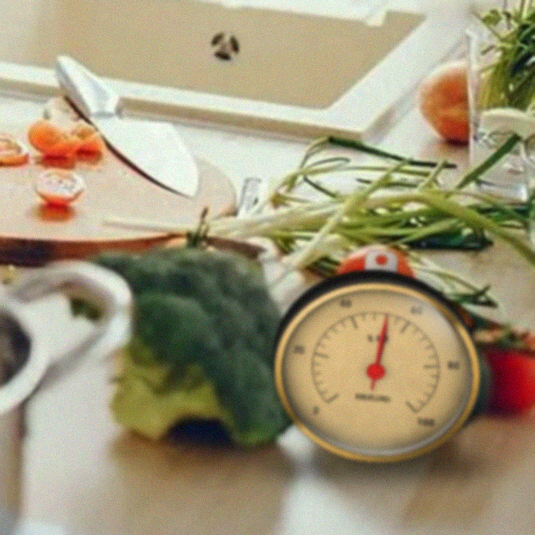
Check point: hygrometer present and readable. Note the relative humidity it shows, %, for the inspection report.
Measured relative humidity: 52 %
